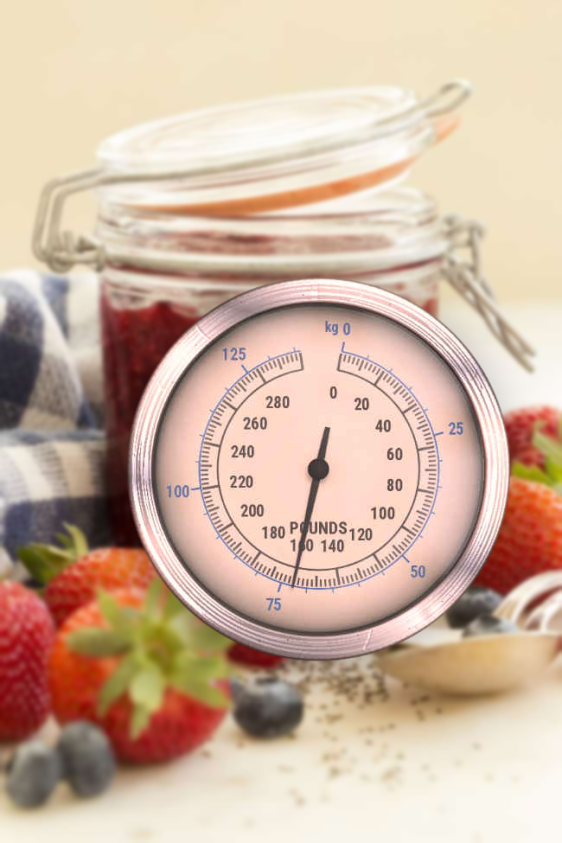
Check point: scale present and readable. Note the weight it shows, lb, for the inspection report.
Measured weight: 160 lb
